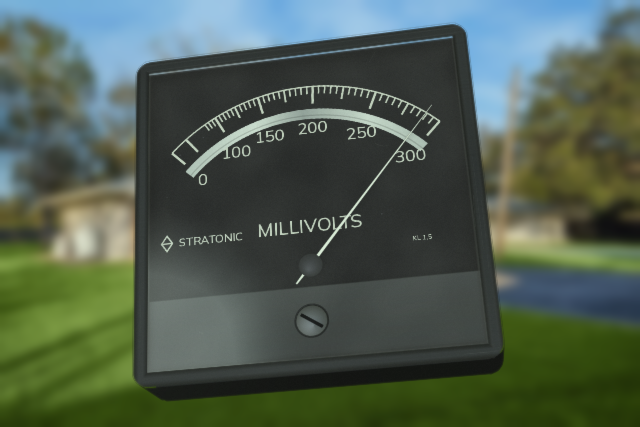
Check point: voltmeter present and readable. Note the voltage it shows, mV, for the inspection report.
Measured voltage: 290 mV
